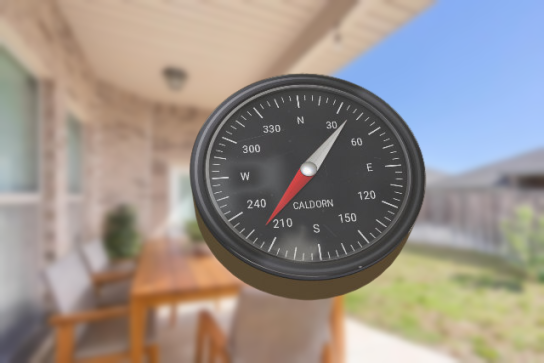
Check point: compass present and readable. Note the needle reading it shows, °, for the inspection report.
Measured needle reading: 220 °
